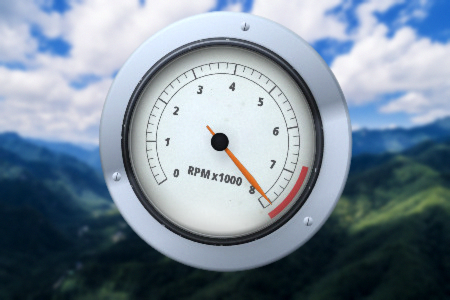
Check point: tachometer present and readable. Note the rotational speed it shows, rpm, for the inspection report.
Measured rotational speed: 7800 rpm
